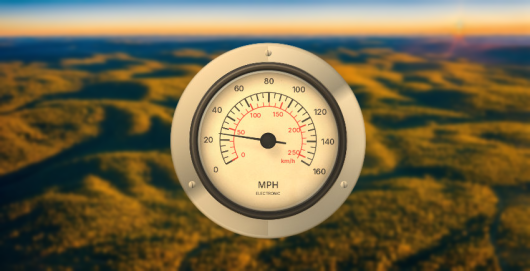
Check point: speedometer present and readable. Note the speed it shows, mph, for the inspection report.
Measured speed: 25 mph
